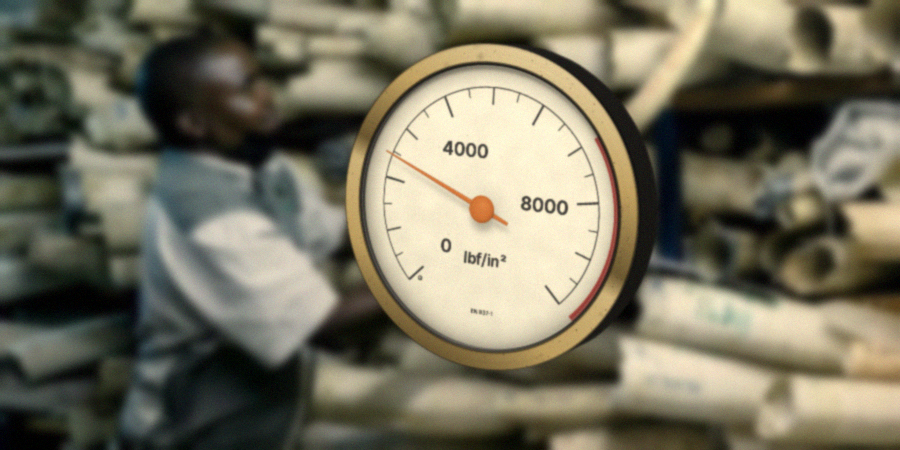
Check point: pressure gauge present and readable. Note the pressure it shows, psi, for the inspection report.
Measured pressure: 2500 psi
